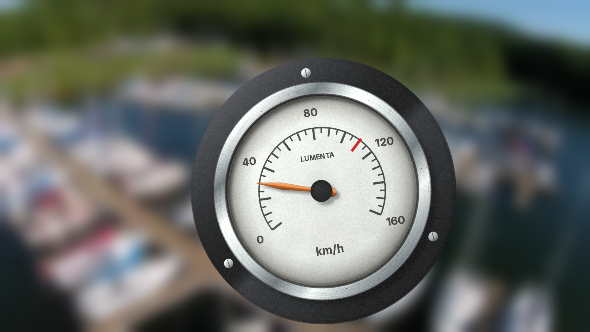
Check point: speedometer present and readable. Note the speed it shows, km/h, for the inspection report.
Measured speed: 30 km/h
